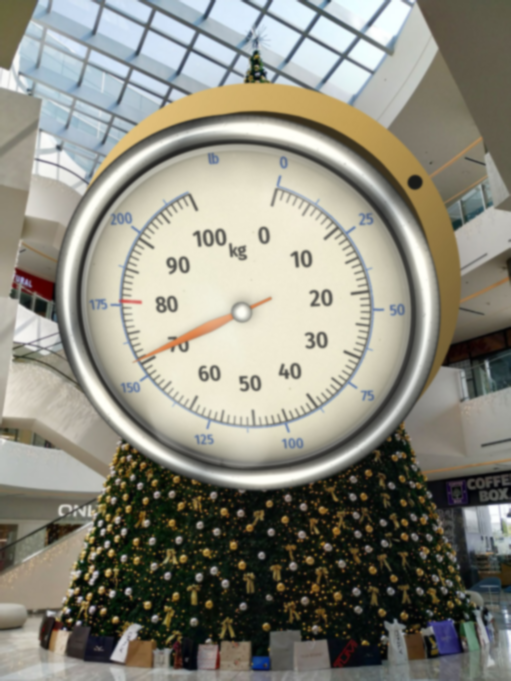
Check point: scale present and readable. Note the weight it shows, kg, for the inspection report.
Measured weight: 71 kg
